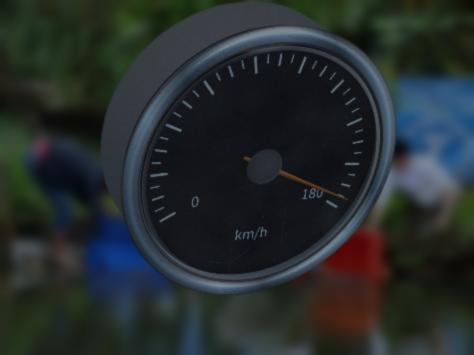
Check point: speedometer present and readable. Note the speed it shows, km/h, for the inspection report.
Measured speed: 175 km/h
